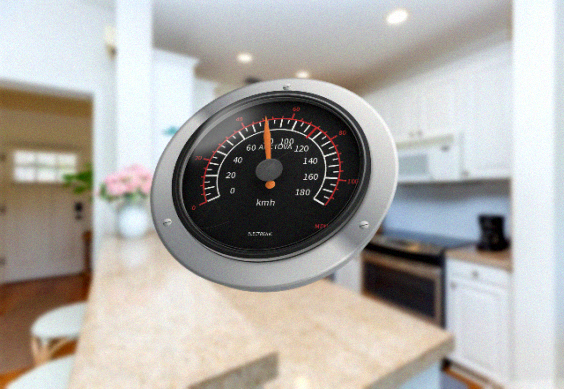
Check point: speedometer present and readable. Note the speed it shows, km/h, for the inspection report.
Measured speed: 80 km/h
